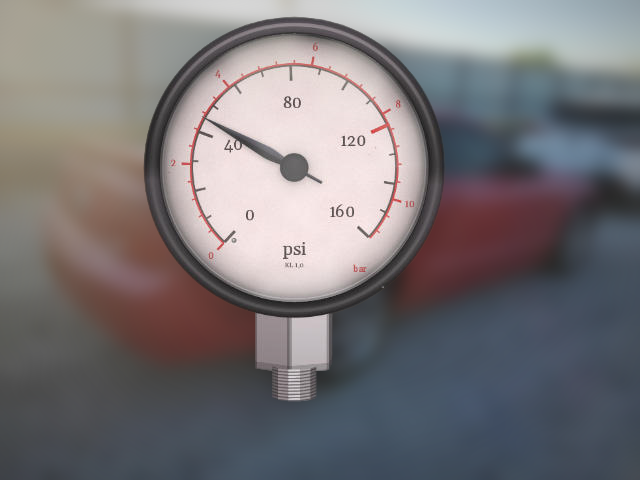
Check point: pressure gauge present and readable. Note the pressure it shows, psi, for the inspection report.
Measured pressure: 45 psi
